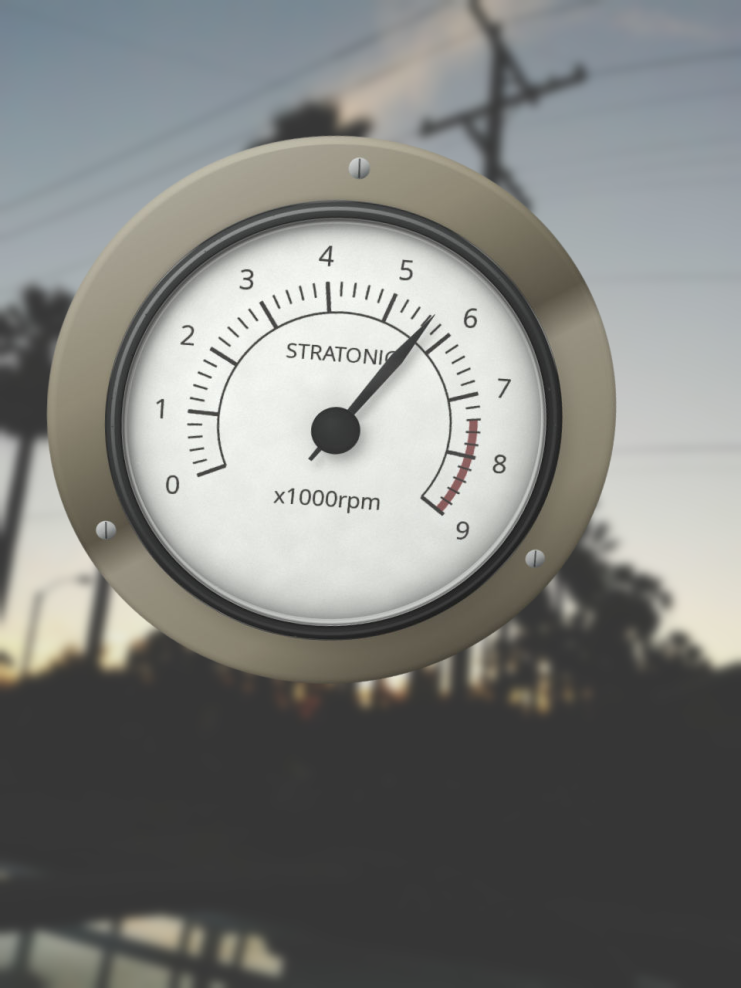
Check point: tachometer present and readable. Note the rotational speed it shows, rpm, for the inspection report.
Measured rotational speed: 5600 rpm
